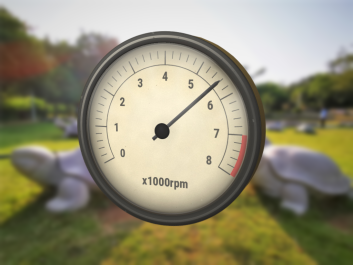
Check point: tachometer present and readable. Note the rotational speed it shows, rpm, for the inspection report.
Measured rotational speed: 5600 rpm
